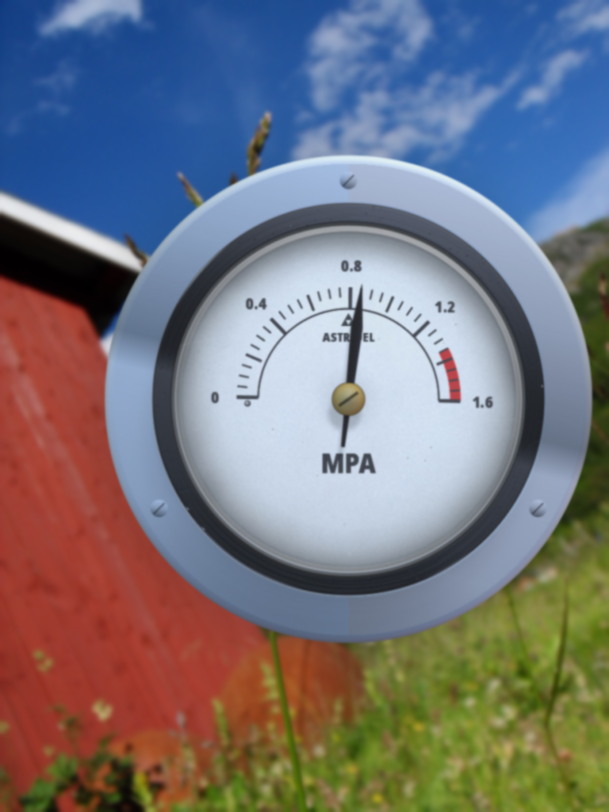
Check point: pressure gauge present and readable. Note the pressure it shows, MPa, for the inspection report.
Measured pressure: 0.85 MPa
